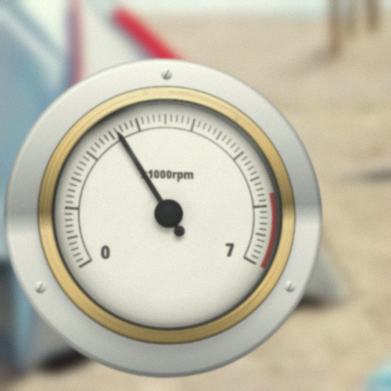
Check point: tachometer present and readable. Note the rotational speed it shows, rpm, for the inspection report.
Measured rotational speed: 2600 rpm
